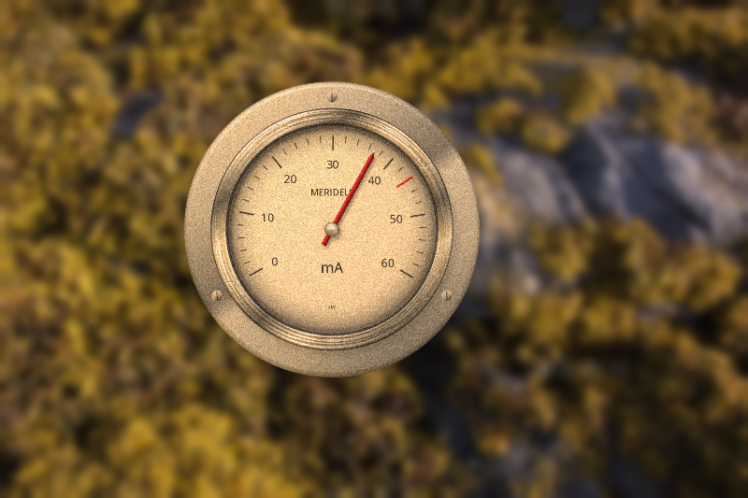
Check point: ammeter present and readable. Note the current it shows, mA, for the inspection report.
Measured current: 37 mA
